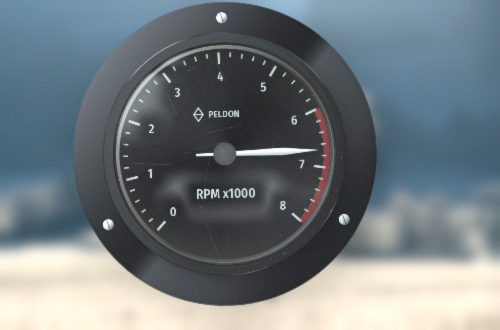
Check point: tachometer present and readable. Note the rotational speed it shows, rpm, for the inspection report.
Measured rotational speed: 6700 rpm
